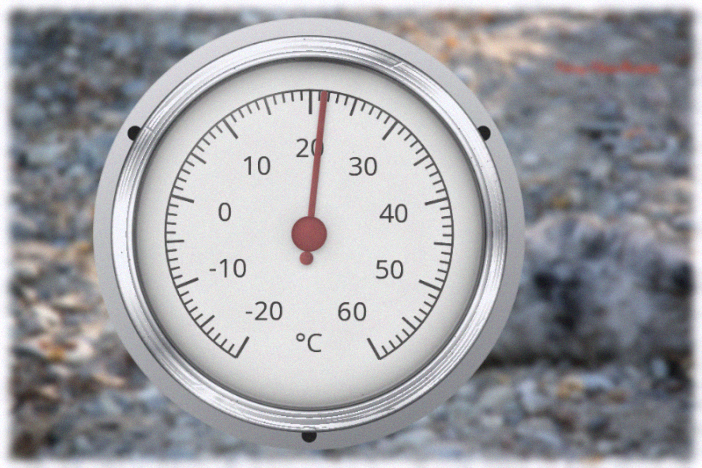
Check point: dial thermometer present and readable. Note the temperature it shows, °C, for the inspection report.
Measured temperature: 21.5 °C
